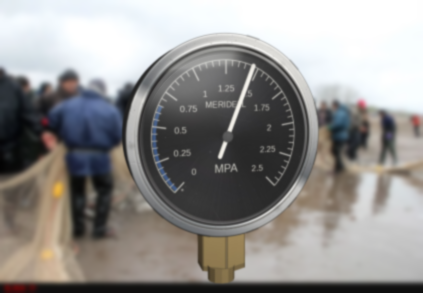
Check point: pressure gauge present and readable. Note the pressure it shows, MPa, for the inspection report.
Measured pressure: 1.45 MPa
